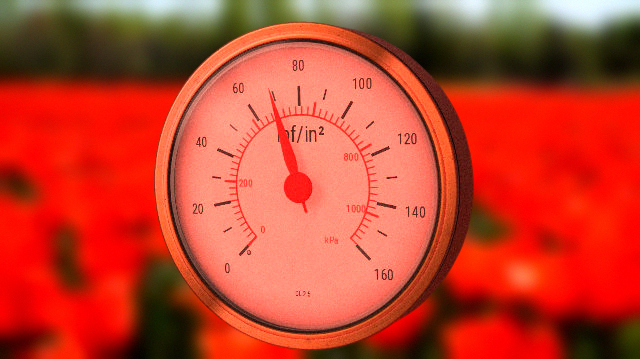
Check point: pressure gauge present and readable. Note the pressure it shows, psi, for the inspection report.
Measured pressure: 70 psi
